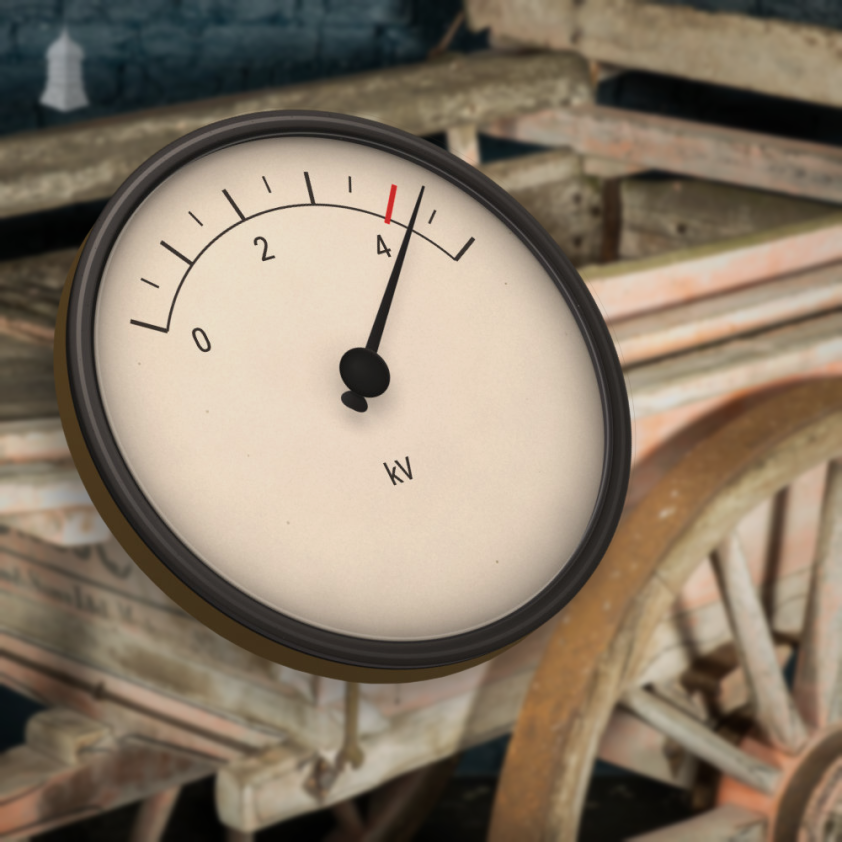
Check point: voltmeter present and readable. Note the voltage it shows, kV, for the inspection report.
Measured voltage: 4.25 kV
